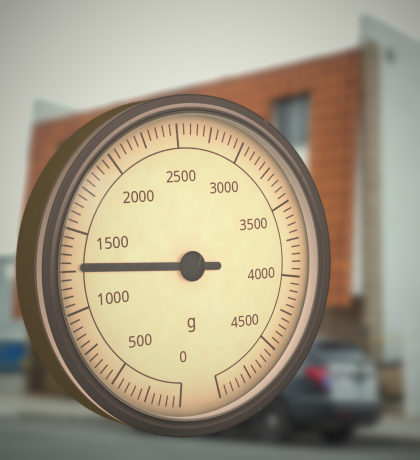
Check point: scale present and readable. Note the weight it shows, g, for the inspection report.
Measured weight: 1275 g
